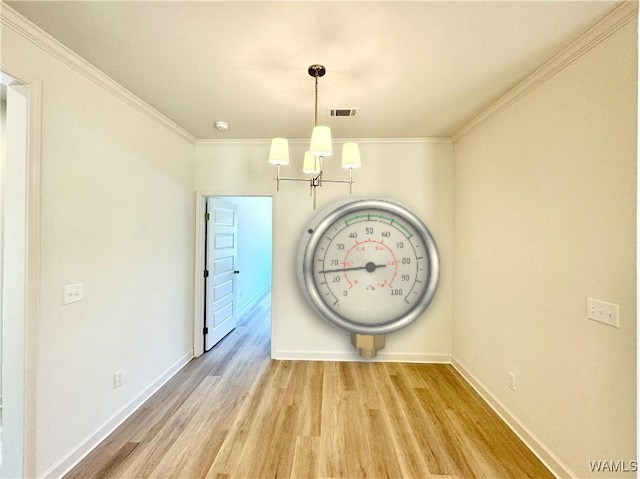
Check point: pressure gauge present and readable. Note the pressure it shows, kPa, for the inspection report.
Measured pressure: 15 kPa
